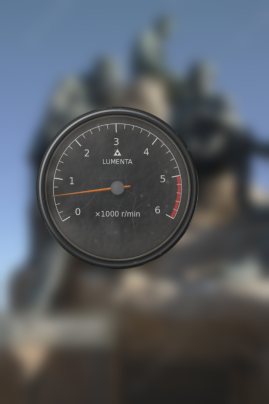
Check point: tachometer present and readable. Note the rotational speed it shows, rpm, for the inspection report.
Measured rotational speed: 600 rpm
